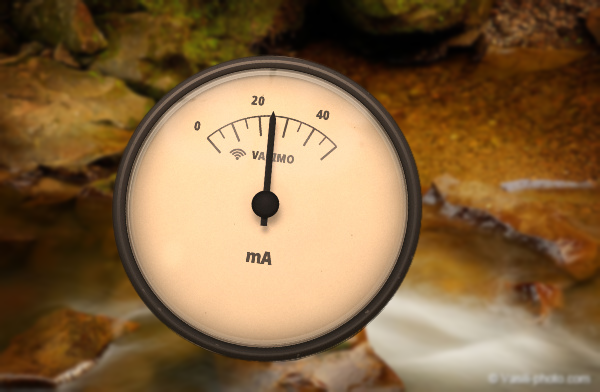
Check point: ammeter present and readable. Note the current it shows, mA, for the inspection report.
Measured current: 25 mA
